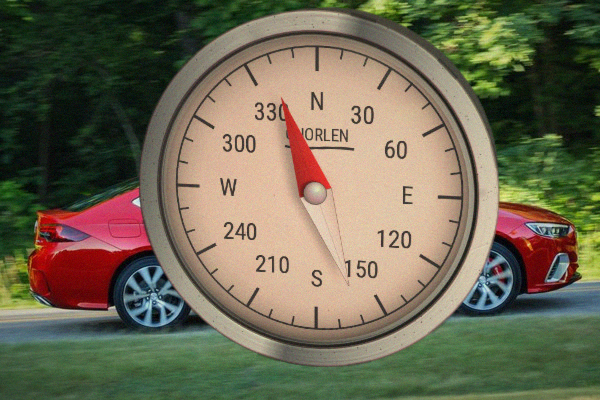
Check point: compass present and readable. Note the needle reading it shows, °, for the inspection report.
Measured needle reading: 340 °
